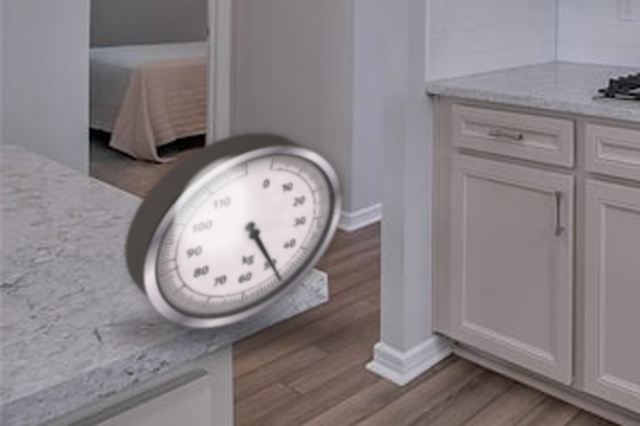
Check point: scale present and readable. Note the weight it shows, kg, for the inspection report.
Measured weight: 50 kg
